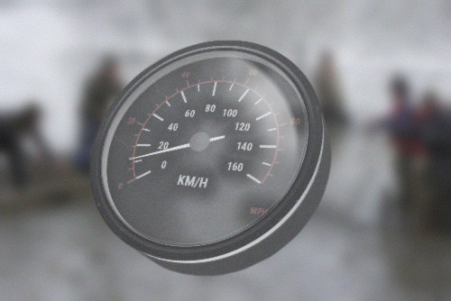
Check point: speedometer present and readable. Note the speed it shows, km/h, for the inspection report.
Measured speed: 10 km/h
